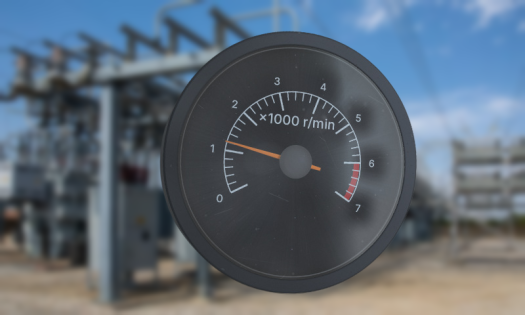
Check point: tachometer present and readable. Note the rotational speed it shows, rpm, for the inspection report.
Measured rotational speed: 1200 rpm
